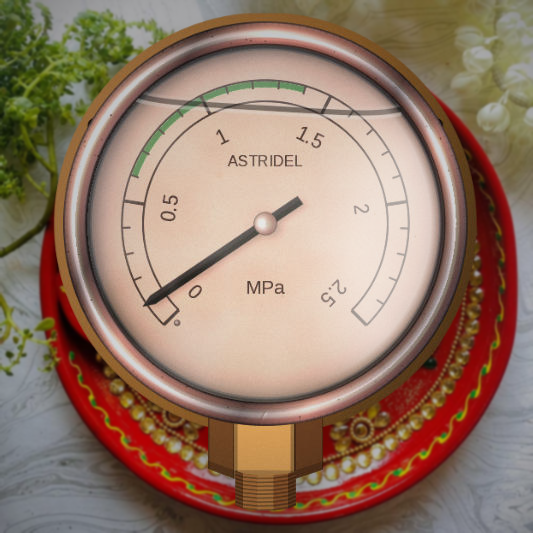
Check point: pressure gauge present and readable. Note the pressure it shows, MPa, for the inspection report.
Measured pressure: 0.1 MPa
